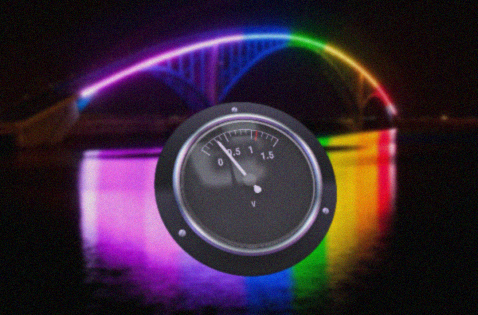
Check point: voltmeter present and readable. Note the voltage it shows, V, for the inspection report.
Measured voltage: 0.3 V
